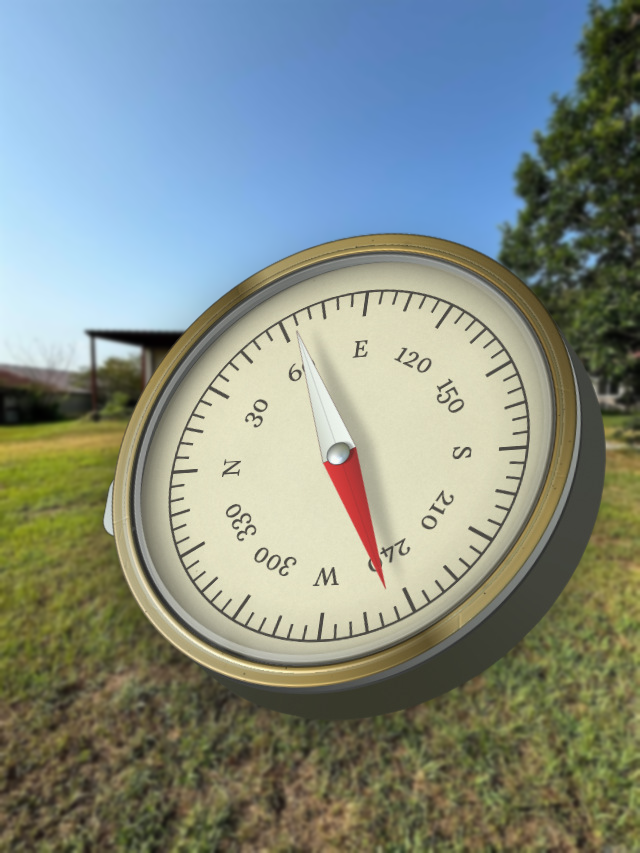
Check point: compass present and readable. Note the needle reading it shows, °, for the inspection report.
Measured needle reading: 245 °
